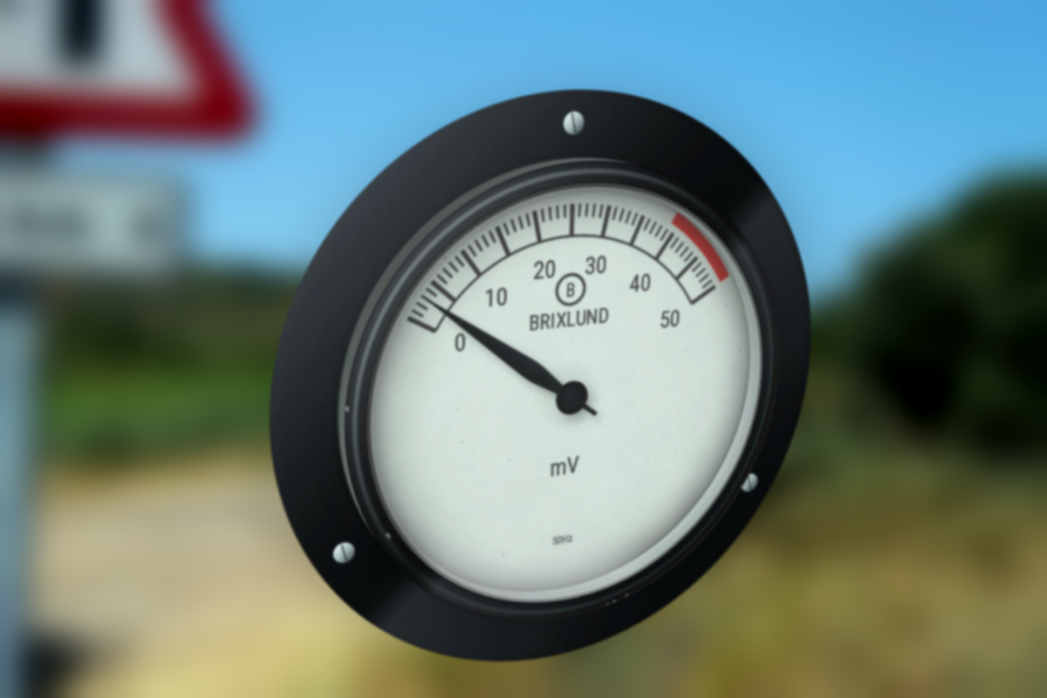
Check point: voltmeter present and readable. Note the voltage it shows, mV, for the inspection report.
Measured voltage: 3 mV
